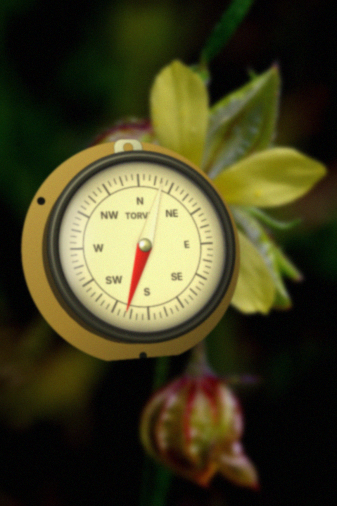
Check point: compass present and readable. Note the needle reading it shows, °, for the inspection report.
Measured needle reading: 200 °
